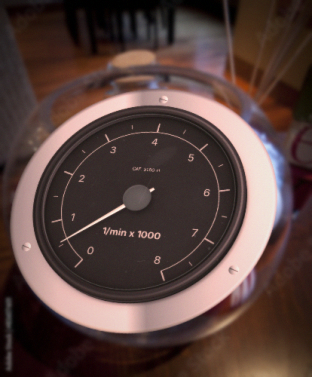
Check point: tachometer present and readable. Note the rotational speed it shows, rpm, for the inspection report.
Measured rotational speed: 500 rpm
